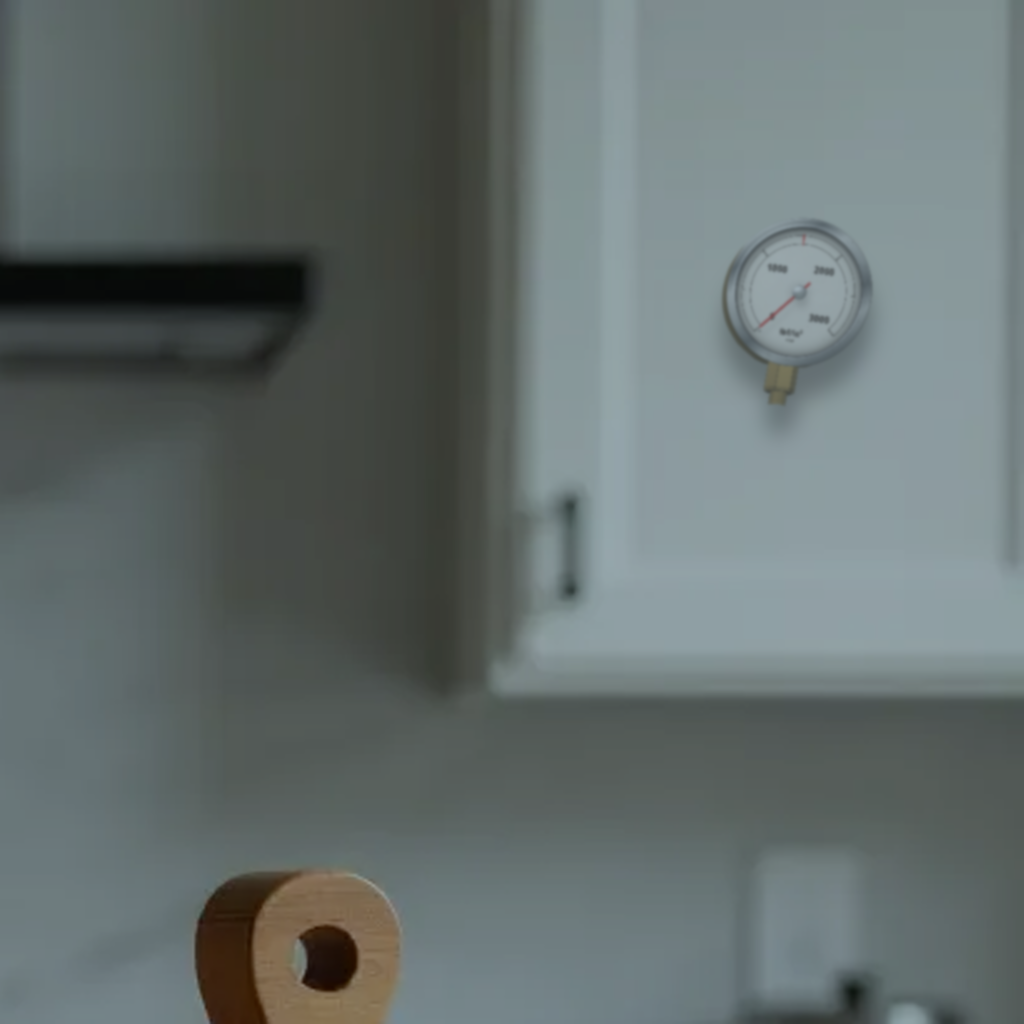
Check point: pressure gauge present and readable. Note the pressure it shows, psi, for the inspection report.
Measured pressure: 0 psi
